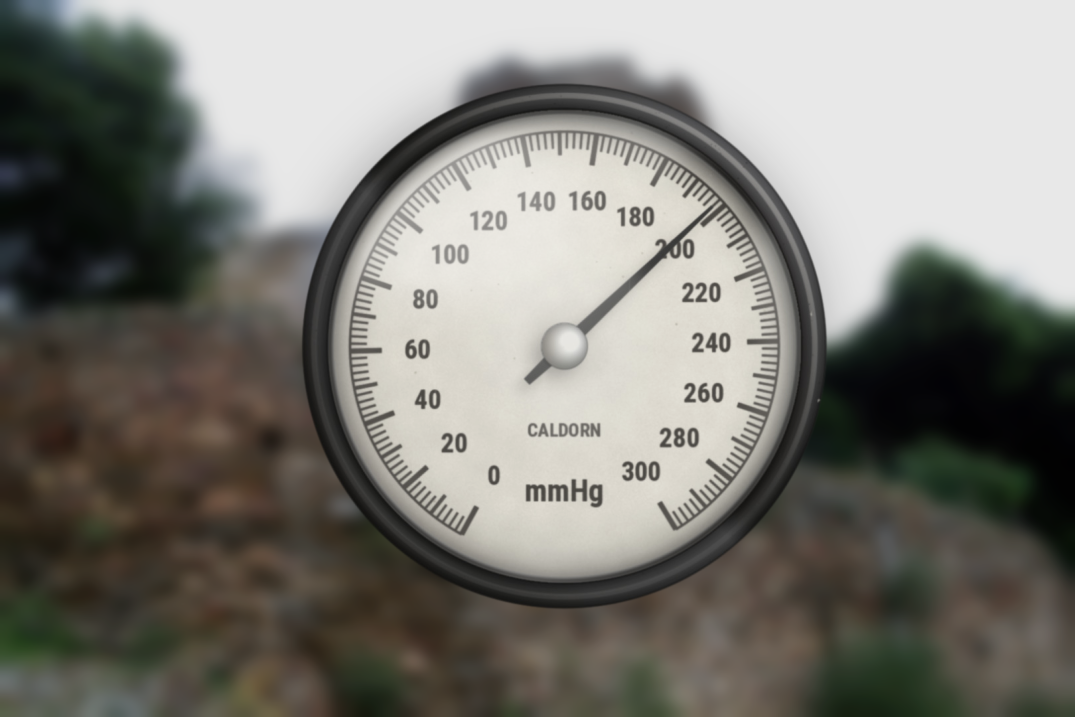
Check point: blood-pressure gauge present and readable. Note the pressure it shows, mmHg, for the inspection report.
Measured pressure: 198 mmHg
